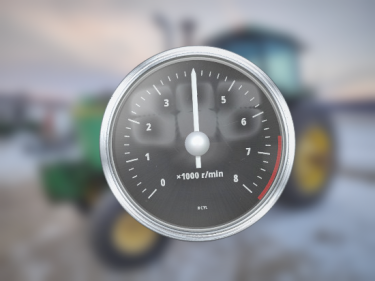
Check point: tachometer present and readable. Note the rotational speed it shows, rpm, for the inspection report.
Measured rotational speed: 4000 rpm
